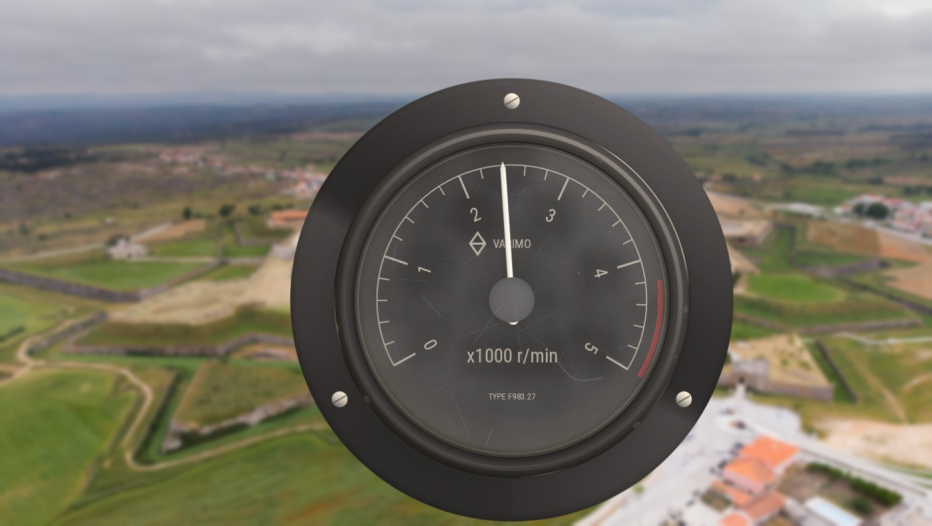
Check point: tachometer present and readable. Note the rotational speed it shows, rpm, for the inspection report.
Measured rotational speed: 2400 rpm
